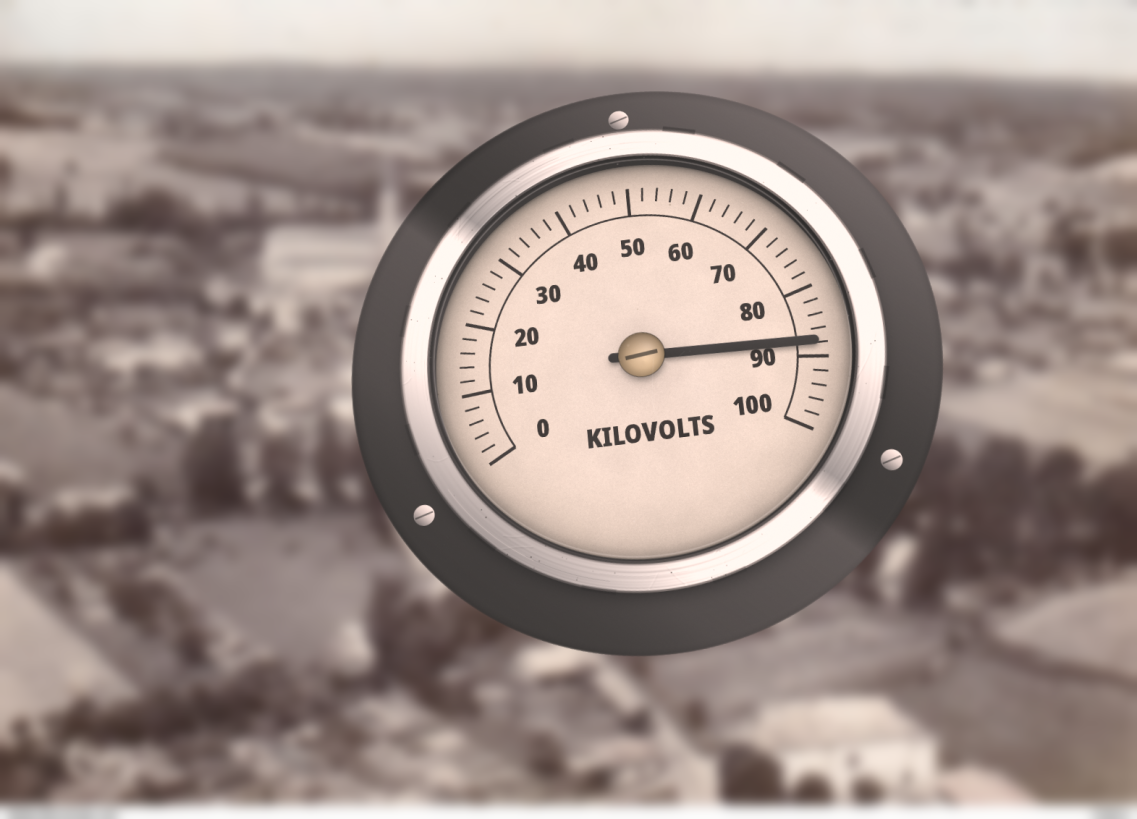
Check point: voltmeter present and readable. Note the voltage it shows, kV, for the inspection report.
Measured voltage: 88 kV
